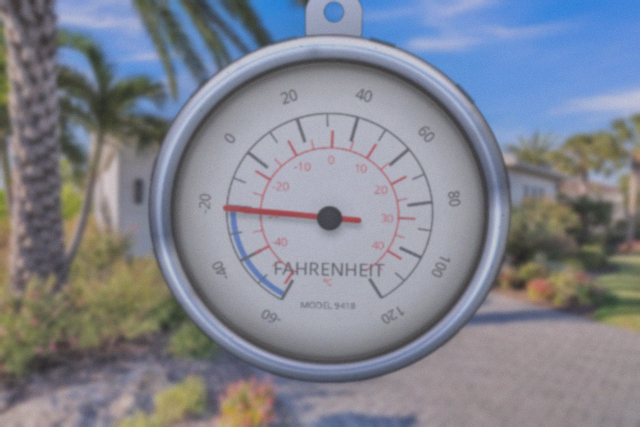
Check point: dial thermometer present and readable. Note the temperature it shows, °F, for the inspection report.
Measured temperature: -20 °F
